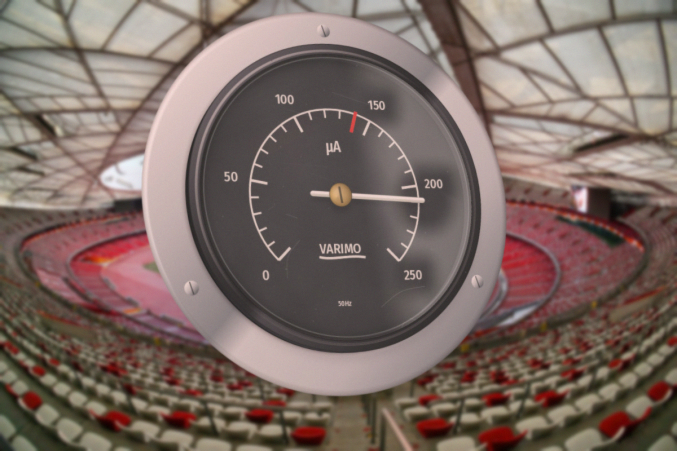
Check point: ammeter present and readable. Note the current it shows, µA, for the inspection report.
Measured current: 210 µA
